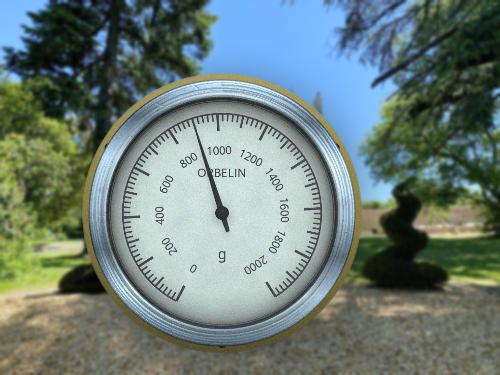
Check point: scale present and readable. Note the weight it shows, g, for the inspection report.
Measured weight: 900 g
